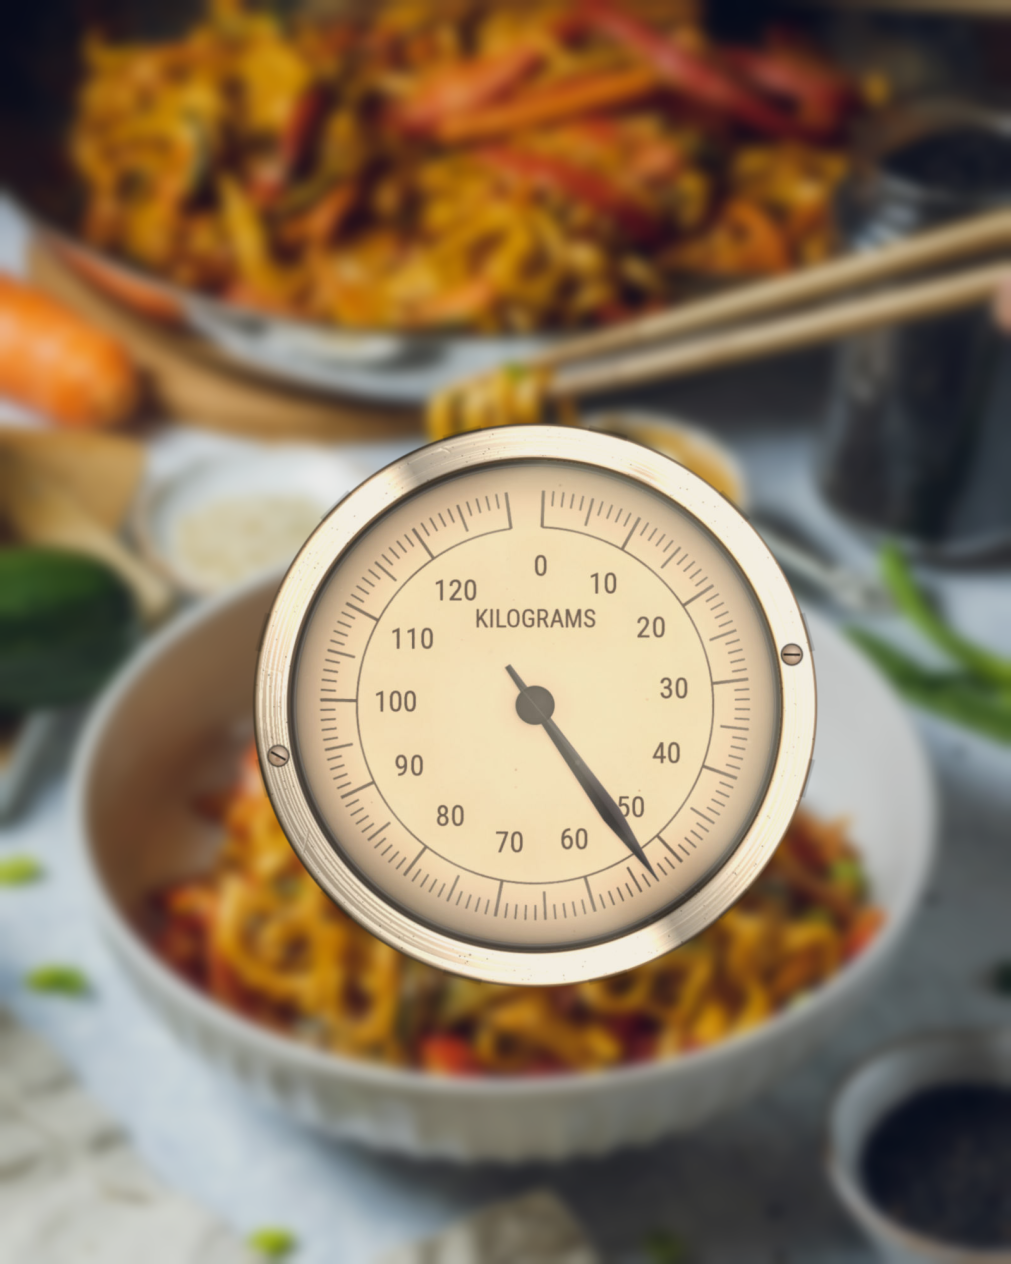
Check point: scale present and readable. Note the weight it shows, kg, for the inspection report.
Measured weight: 53 kg
